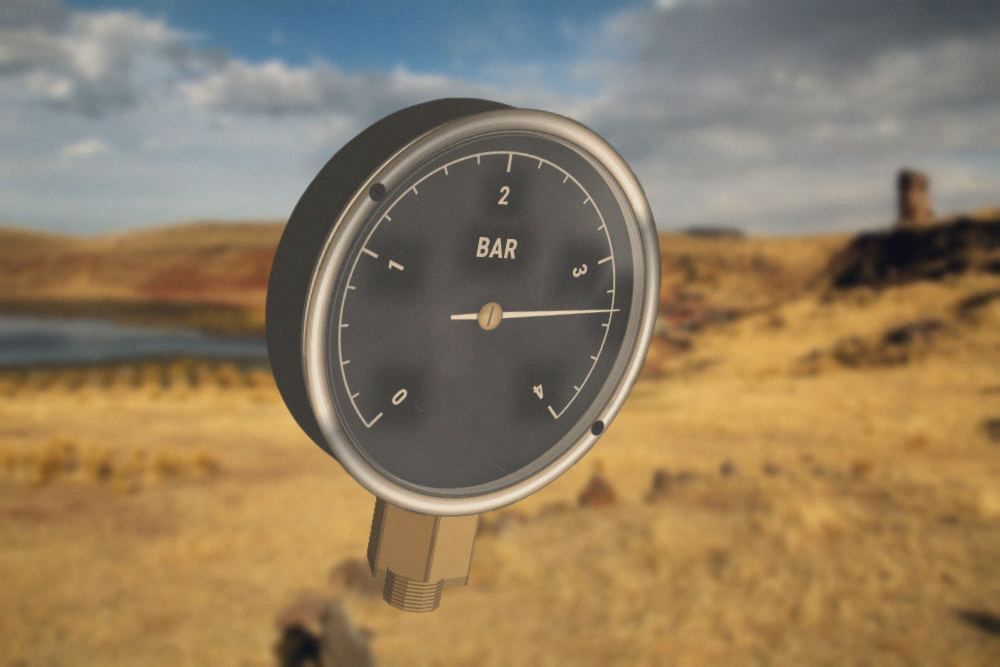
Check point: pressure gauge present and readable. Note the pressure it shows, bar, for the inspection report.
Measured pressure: 3.3 bar
